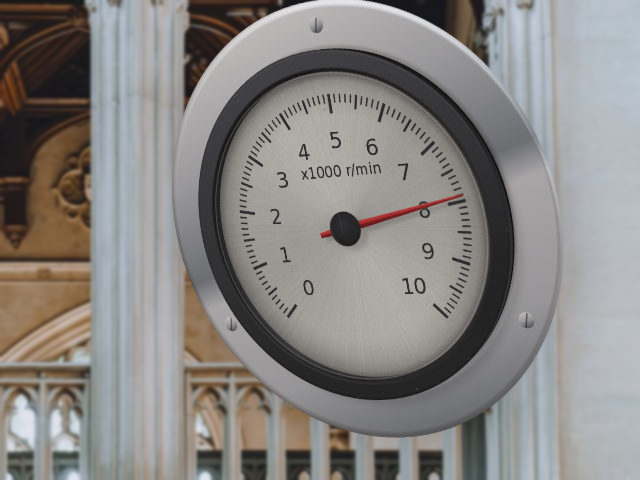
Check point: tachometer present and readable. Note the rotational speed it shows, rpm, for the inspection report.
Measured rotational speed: 7900 rpm
